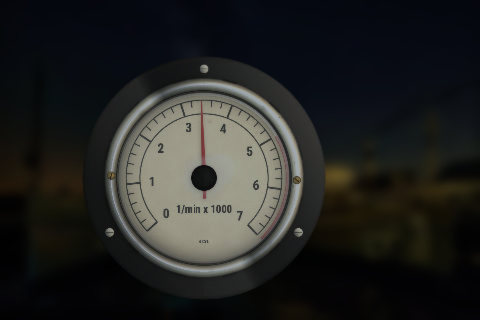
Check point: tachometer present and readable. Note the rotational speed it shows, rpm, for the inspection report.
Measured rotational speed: 3400 rpm
